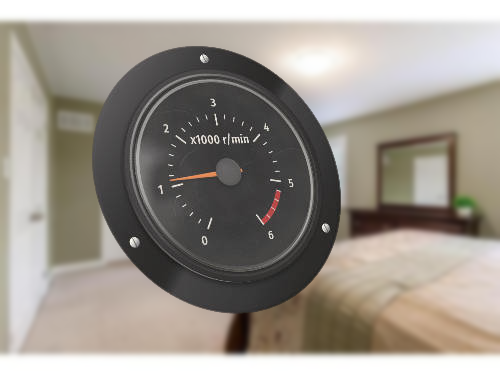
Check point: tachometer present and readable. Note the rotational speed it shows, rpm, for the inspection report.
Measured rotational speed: 1100 rpm
